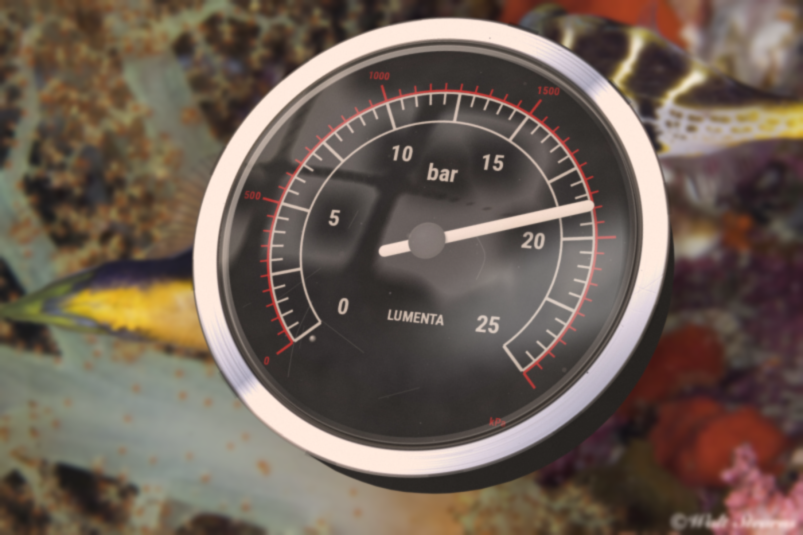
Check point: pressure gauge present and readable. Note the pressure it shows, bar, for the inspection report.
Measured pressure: 19 bar
